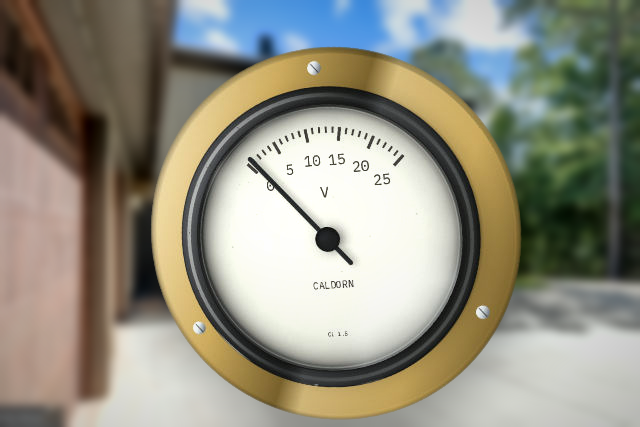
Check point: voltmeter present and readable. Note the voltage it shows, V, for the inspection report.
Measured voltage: 1 V
